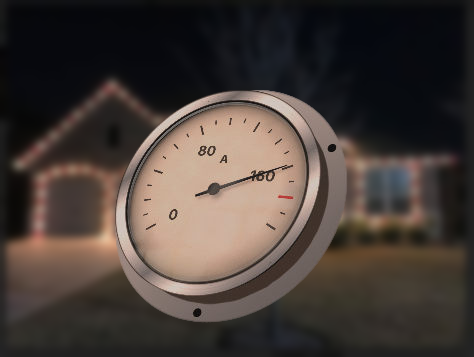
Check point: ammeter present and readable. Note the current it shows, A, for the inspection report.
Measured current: 160 A
